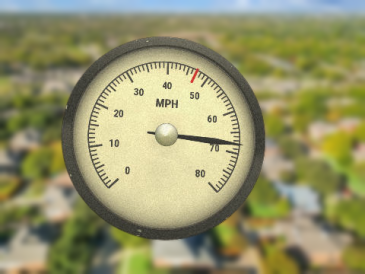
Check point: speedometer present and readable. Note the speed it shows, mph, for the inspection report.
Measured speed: 68 mph
